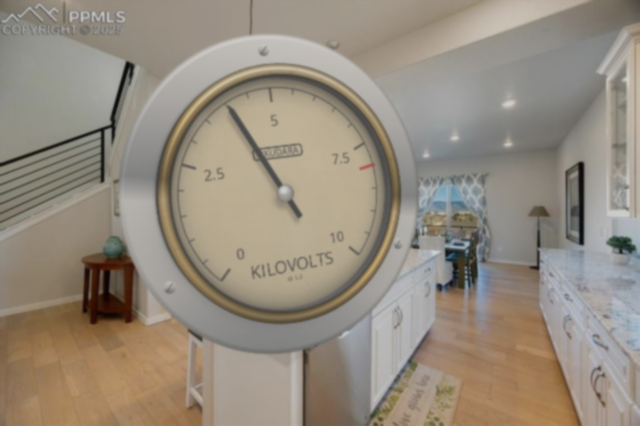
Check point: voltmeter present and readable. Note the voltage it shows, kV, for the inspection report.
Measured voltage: 4 kV
